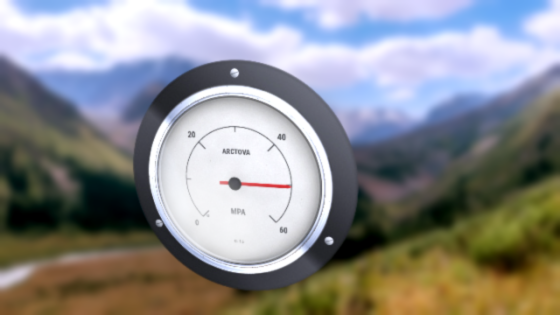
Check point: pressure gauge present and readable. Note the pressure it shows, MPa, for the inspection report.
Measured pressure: 50 MPa
